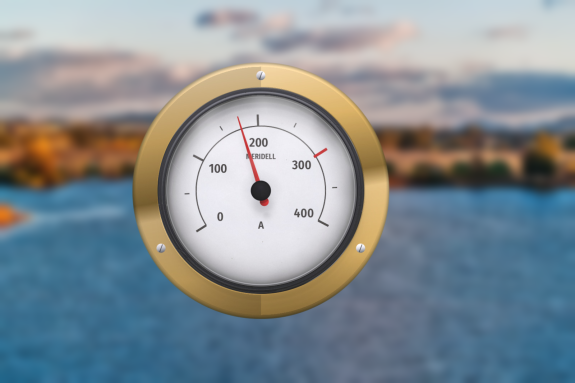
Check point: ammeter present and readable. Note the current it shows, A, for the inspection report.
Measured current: 175 A
